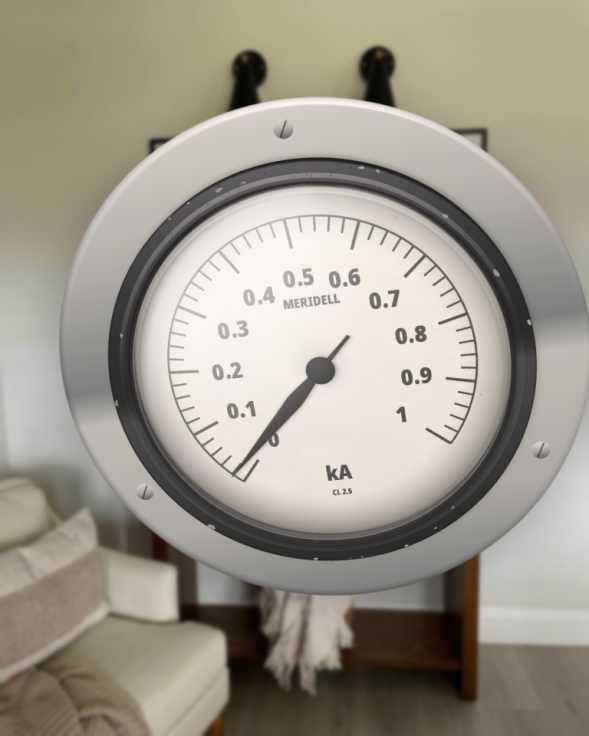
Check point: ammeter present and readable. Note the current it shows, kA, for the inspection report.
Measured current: 0.02 kA
